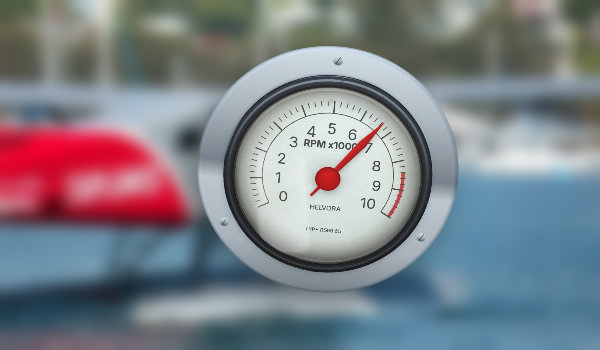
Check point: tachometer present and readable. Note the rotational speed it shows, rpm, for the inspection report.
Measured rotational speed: 6600 rpm
